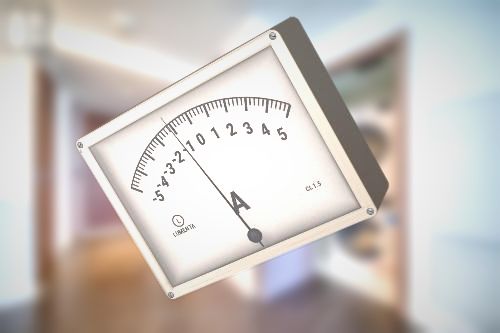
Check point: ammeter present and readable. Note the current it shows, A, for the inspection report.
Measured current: -1 A
